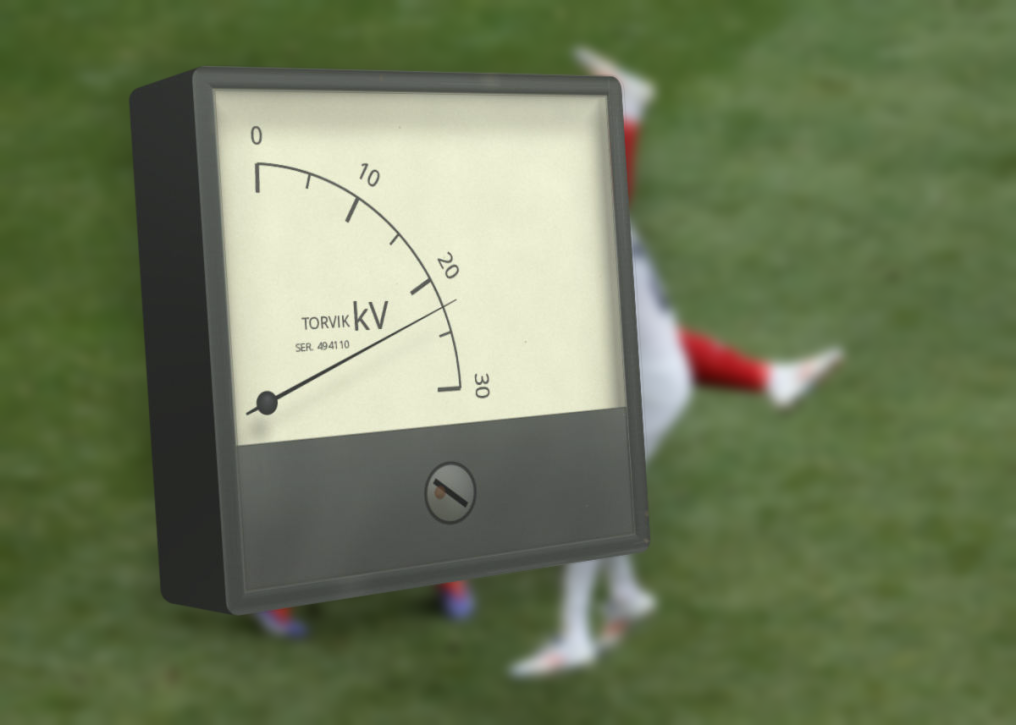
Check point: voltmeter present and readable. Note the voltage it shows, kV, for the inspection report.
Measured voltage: 22.5 kV
